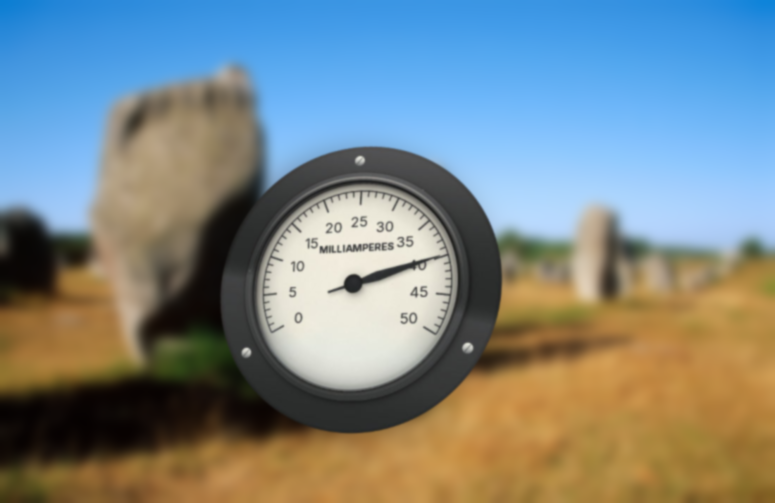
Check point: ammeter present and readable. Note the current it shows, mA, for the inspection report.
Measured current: 40 mA
